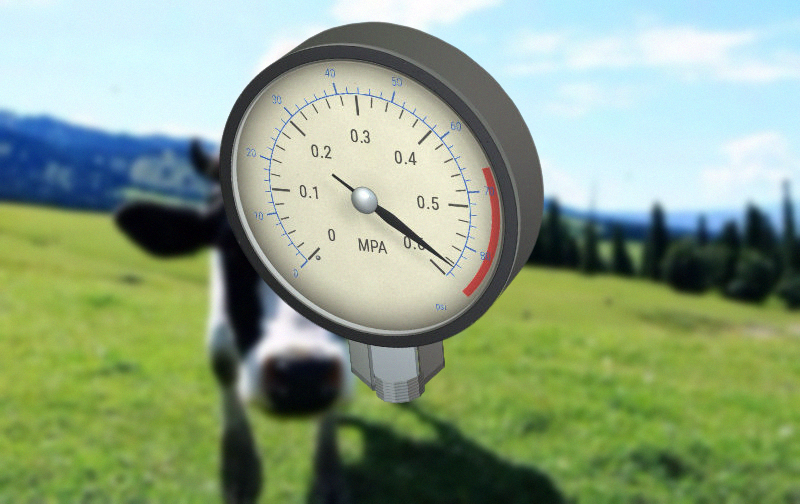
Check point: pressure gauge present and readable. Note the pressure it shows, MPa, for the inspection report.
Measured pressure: 0.58 MPa
